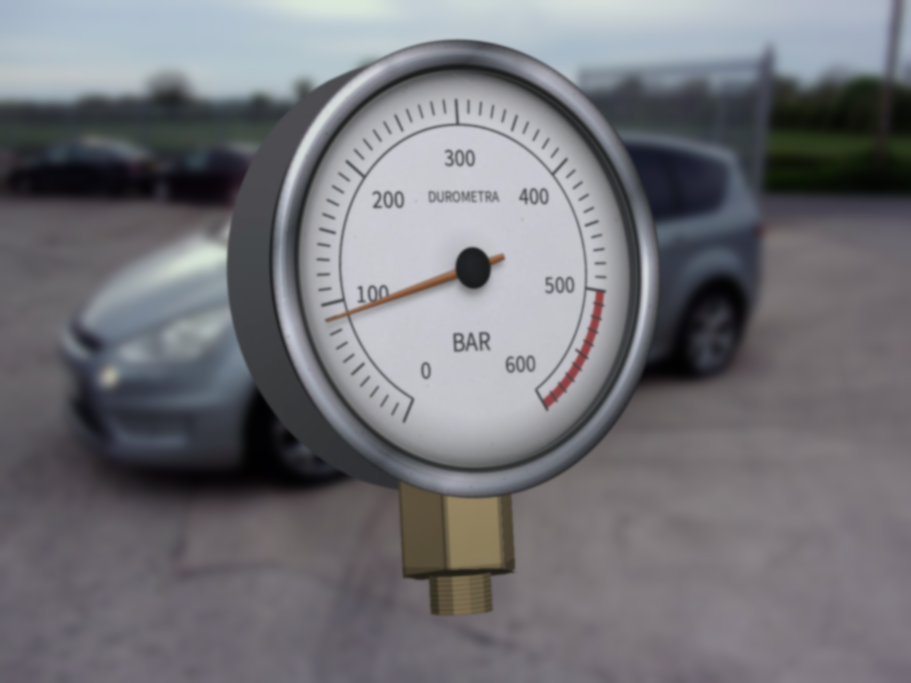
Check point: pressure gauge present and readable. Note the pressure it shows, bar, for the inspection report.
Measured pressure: 90 bar
